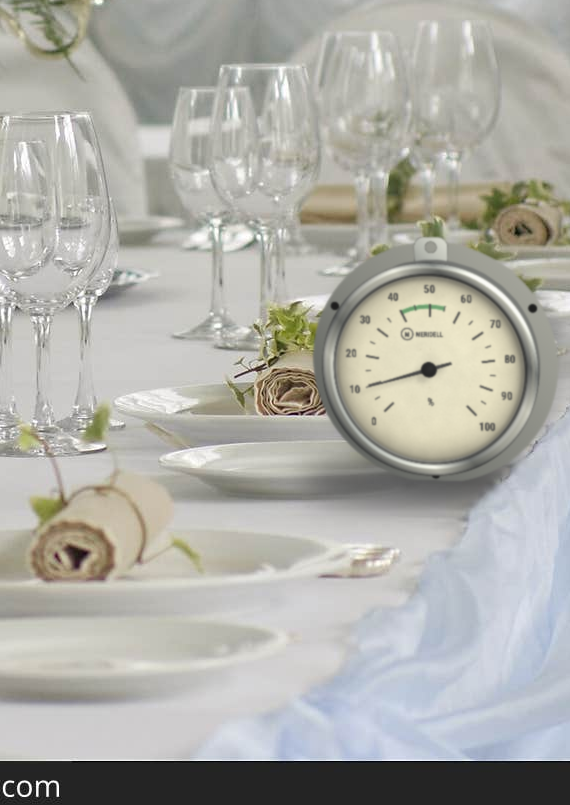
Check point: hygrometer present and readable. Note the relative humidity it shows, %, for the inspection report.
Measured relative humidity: 10 %
